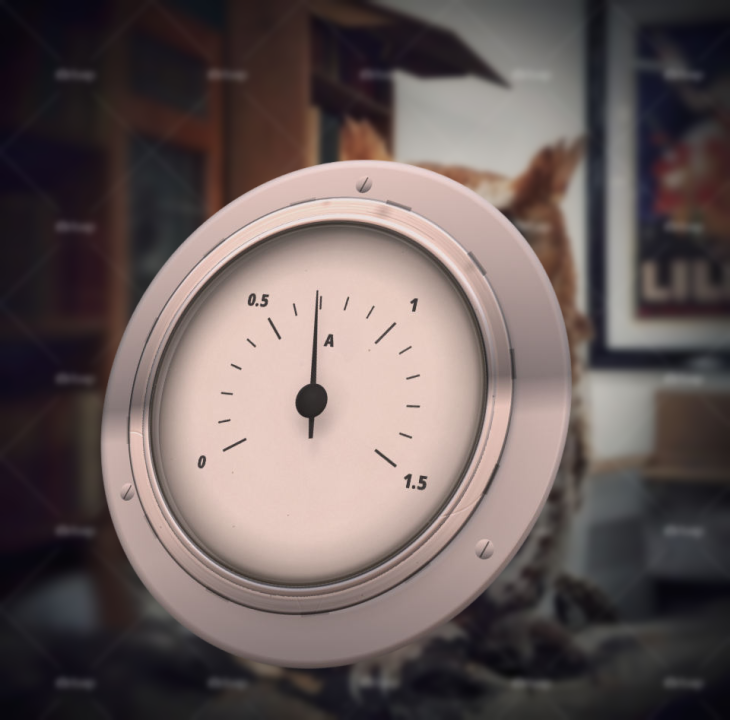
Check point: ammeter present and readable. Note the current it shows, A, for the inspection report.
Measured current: 0.7 A
